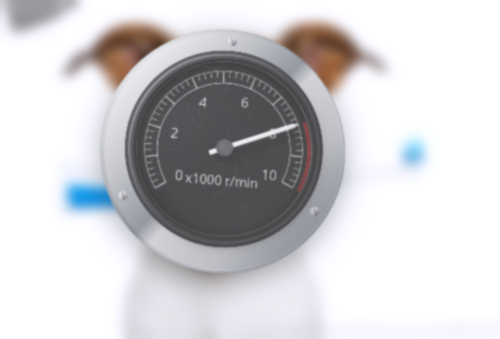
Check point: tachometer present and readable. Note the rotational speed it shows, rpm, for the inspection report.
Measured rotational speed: 8000 rpm
